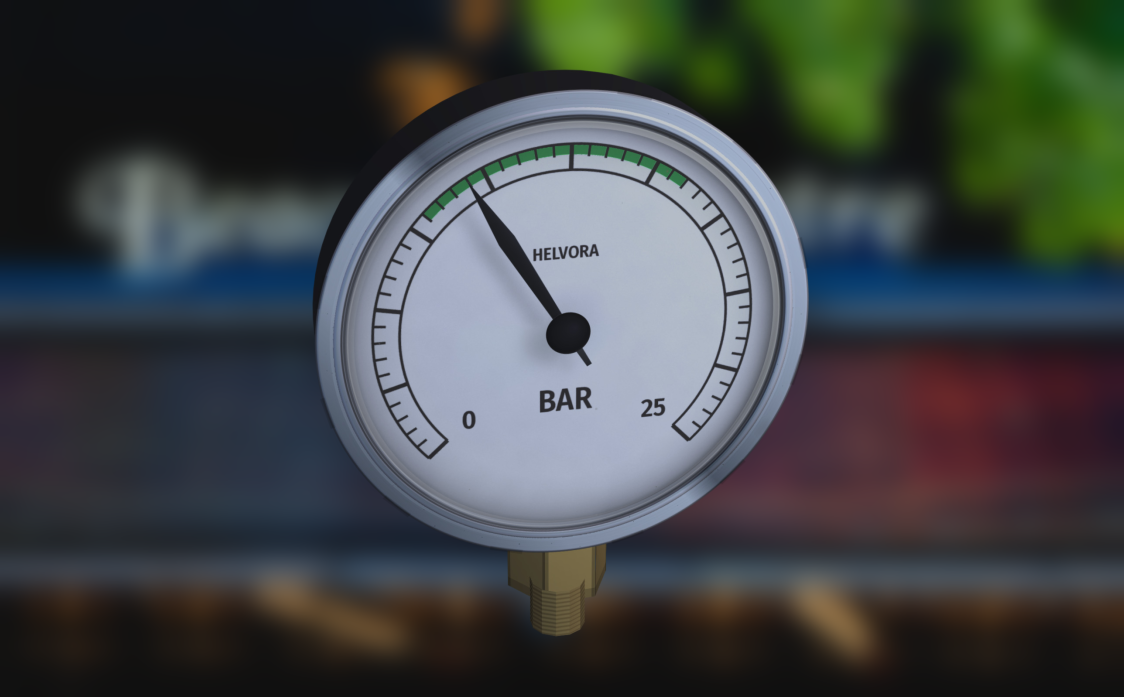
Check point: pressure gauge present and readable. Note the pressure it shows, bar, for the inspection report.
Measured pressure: 9.5 bar
